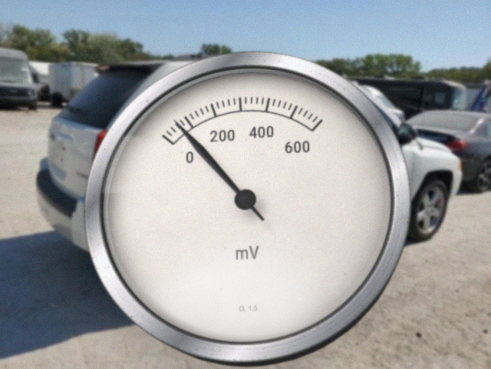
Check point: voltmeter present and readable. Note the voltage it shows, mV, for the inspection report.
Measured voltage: 60 mV
